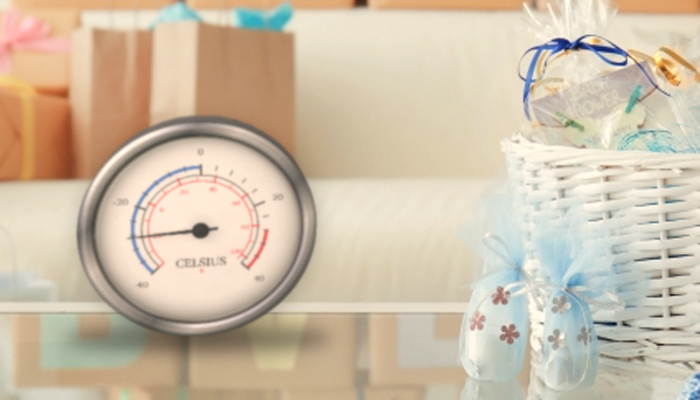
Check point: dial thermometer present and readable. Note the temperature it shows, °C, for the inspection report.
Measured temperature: -28 °C
